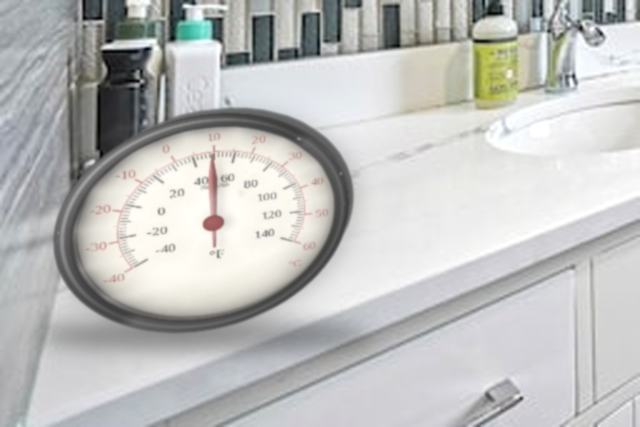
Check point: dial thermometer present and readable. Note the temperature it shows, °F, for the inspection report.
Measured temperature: 50 °F
